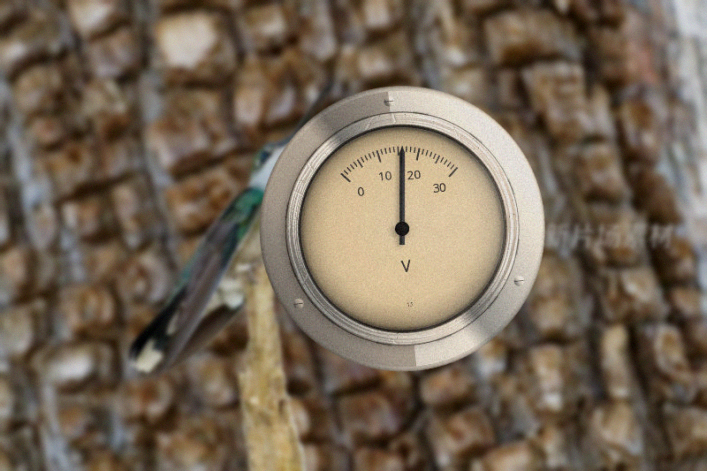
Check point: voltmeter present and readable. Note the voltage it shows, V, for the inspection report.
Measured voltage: 16 V
